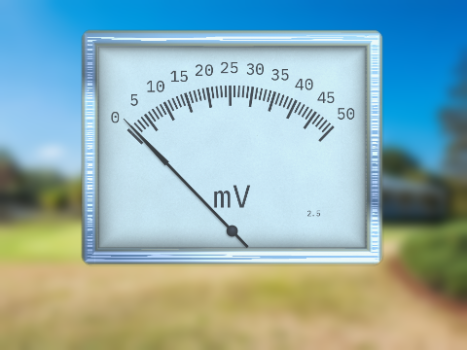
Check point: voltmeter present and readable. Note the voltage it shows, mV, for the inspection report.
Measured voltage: 1 mV
